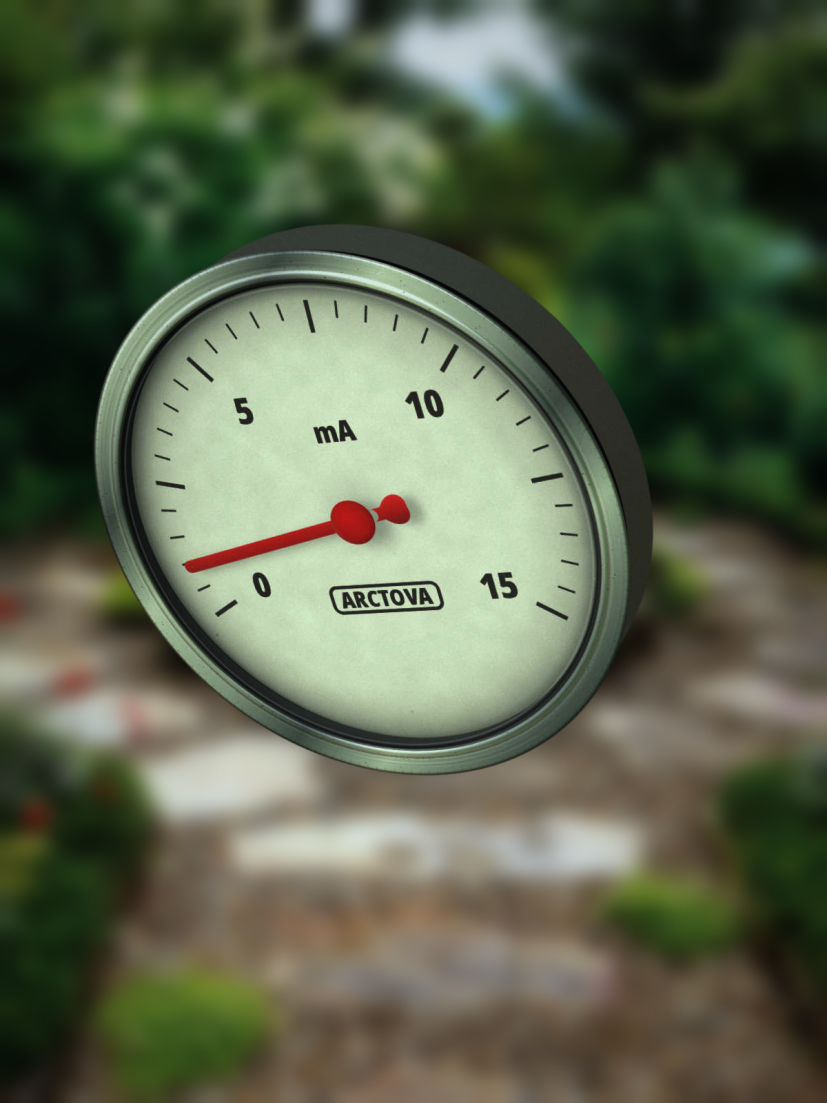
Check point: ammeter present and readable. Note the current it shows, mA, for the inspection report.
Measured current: 1 mA
